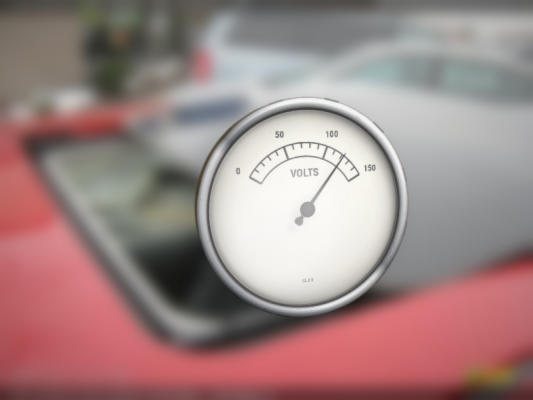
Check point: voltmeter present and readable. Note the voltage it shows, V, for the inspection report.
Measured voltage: 120 V
